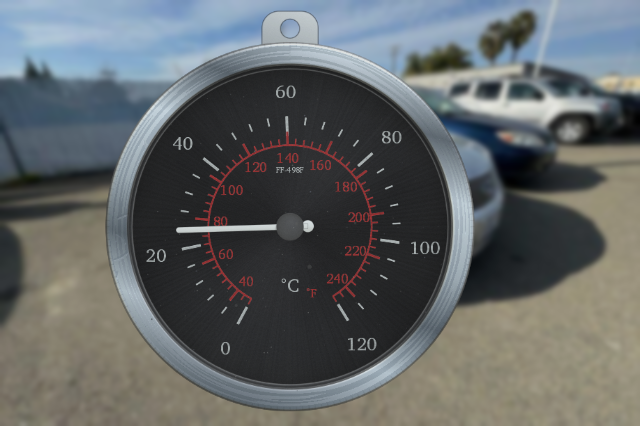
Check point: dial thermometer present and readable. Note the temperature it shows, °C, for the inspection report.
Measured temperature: 24 °C
